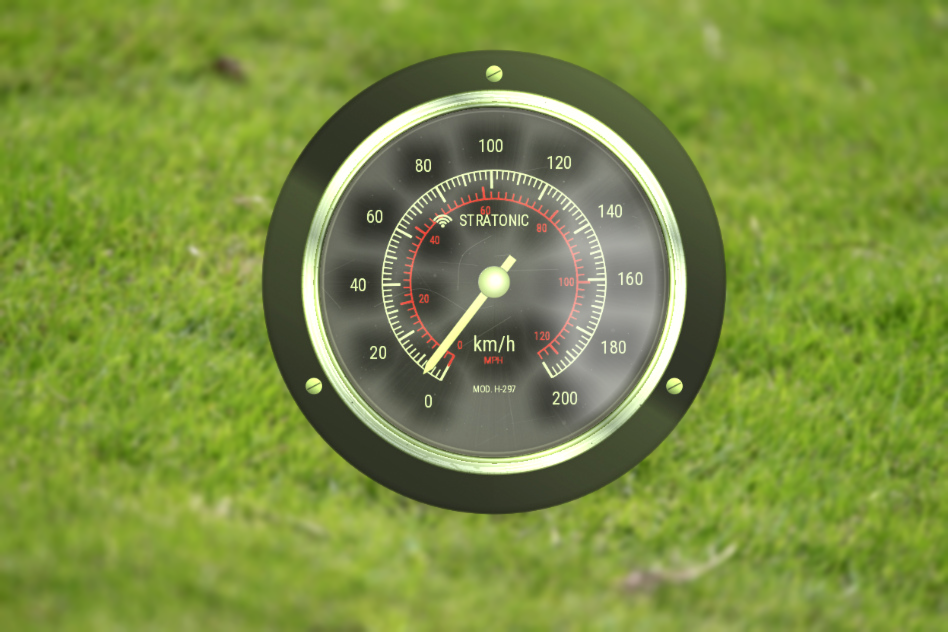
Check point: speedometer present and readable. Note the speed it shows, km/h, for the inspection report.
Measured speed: 6 km/h
